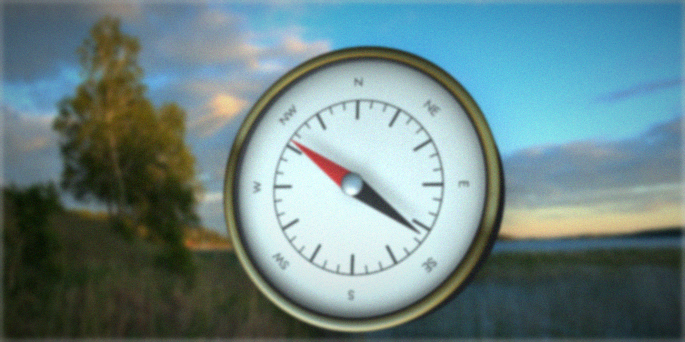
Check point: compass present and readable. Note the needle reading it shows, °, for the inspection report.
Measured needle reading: 305 °
